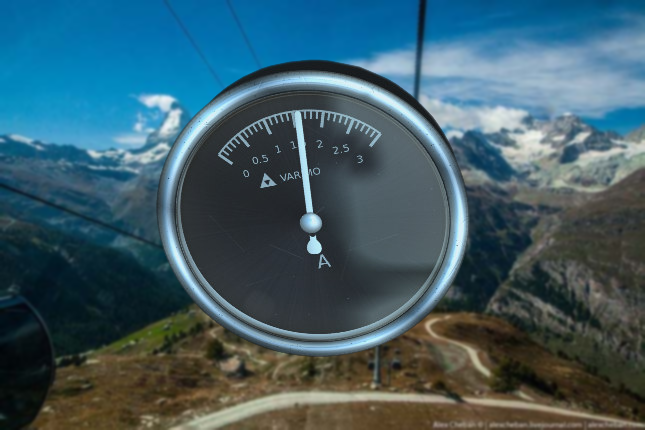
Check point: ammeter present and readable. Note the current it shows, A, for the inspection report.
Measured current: 1.6 A
